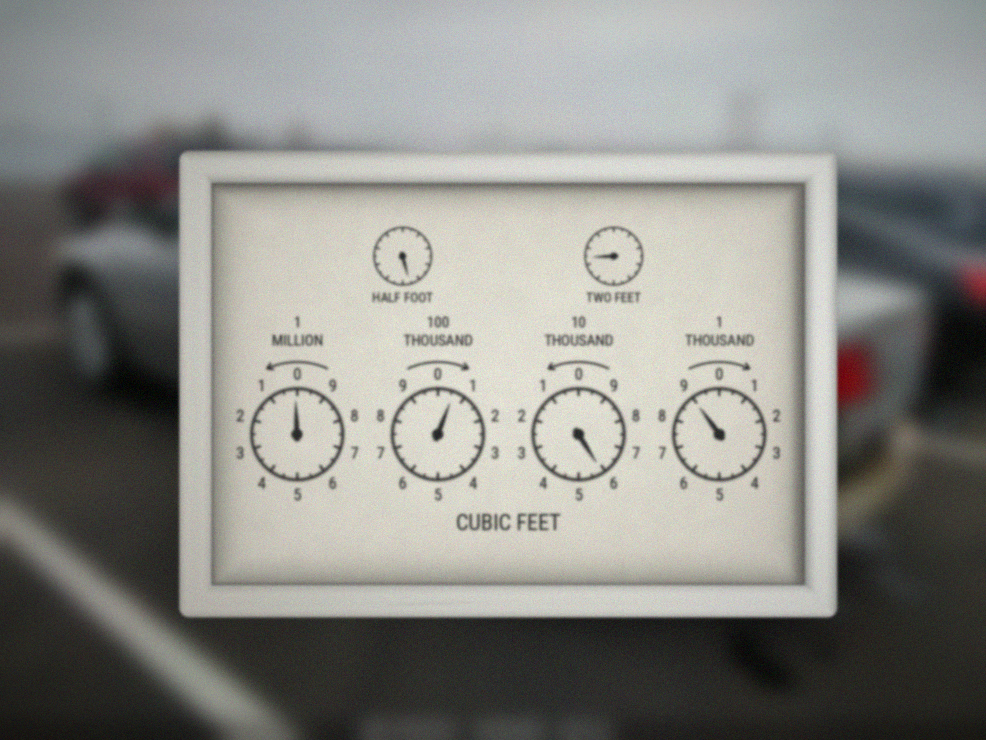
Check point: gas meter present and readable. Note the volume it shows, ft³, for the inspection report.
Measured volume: 5900 ft³
